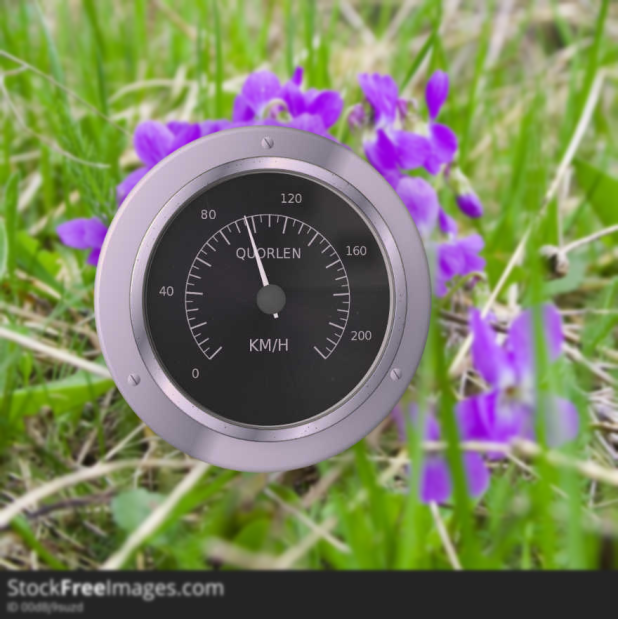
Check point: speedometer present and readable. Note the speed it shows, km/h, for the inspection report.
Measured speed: 95 km/h
